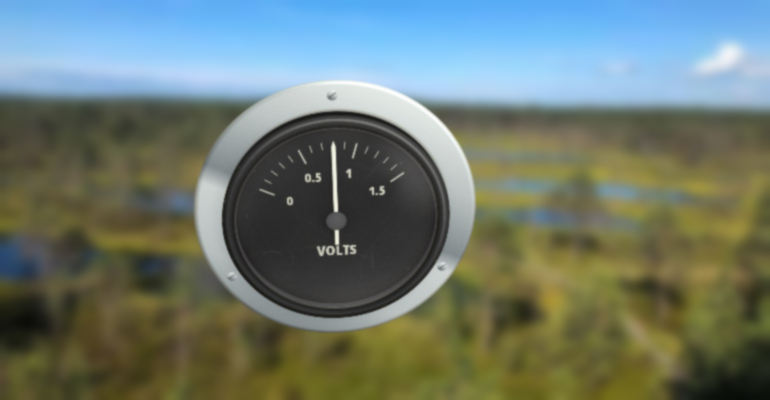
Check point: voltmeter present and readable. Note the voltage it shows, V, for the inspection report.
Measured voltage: 0.8 V
